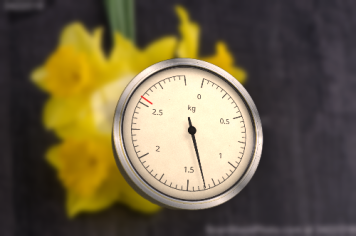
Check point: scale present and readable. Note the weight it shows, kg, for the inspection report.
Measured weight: 1.35 kg
